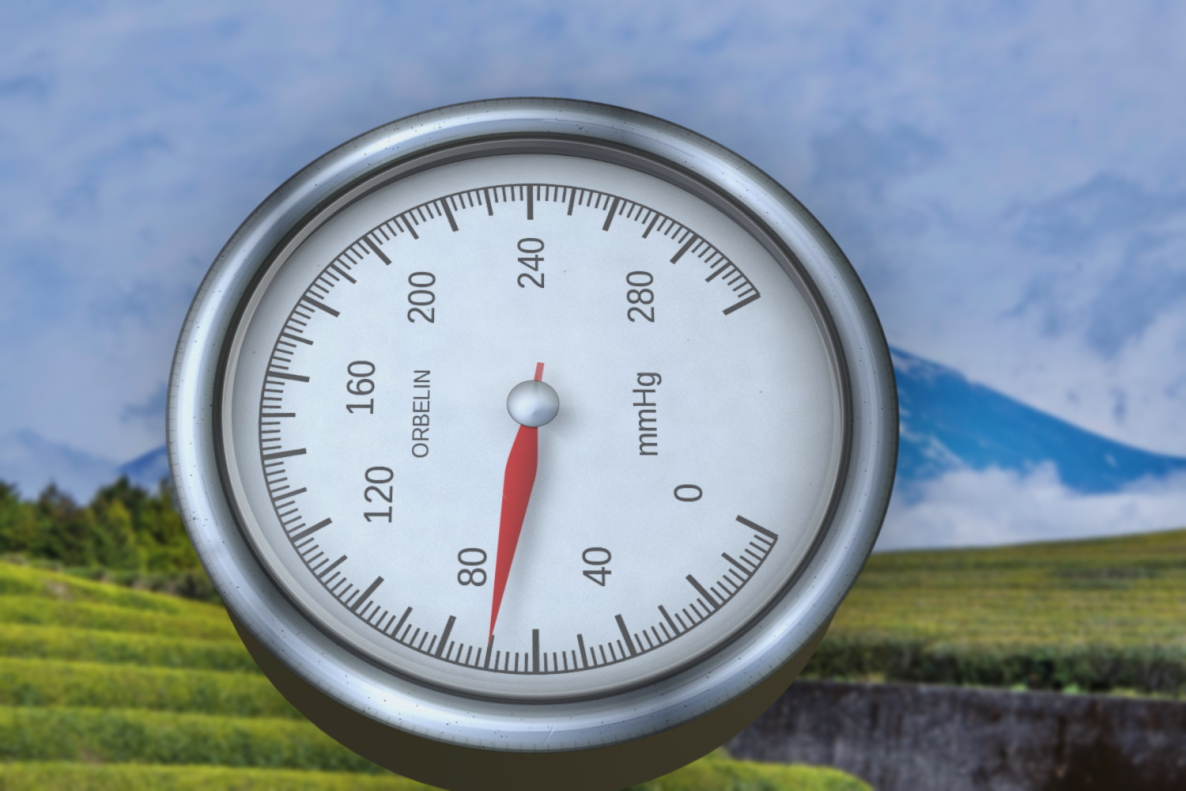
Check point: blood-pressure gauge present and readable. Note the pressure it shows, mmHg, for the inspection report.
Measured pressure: 70 mmHg
